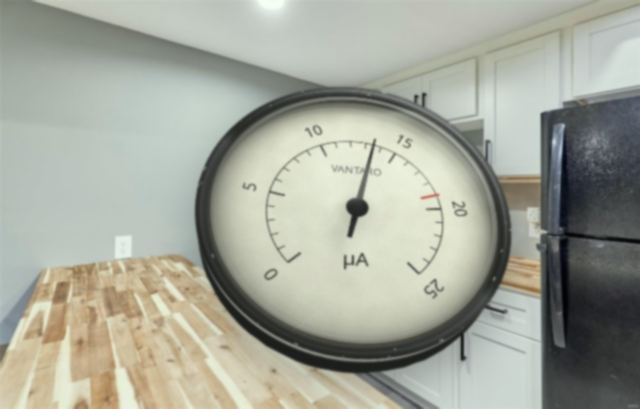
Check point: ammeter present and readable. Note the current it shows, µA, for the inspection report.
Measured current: 13.5 µA
